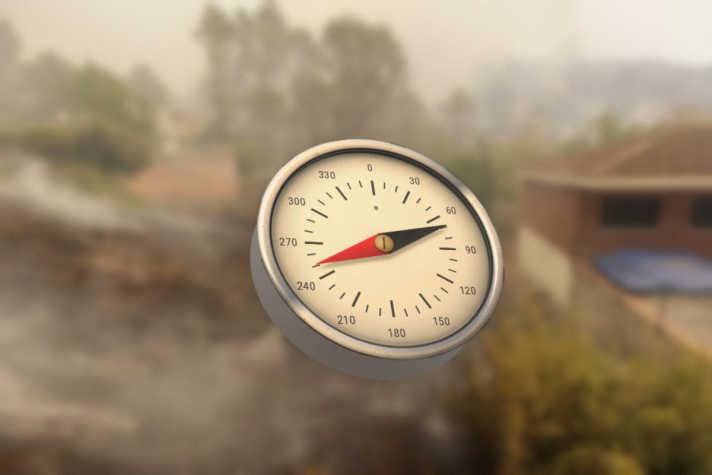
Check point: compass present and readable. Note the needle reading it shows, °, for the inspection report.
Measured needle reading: 250 °
